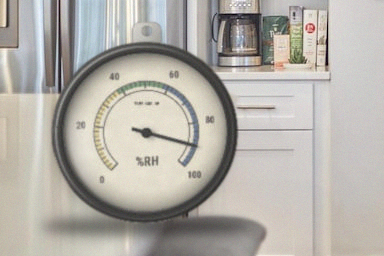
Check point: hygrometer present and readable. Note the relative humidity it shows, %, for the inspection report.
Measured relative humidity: 90 %
